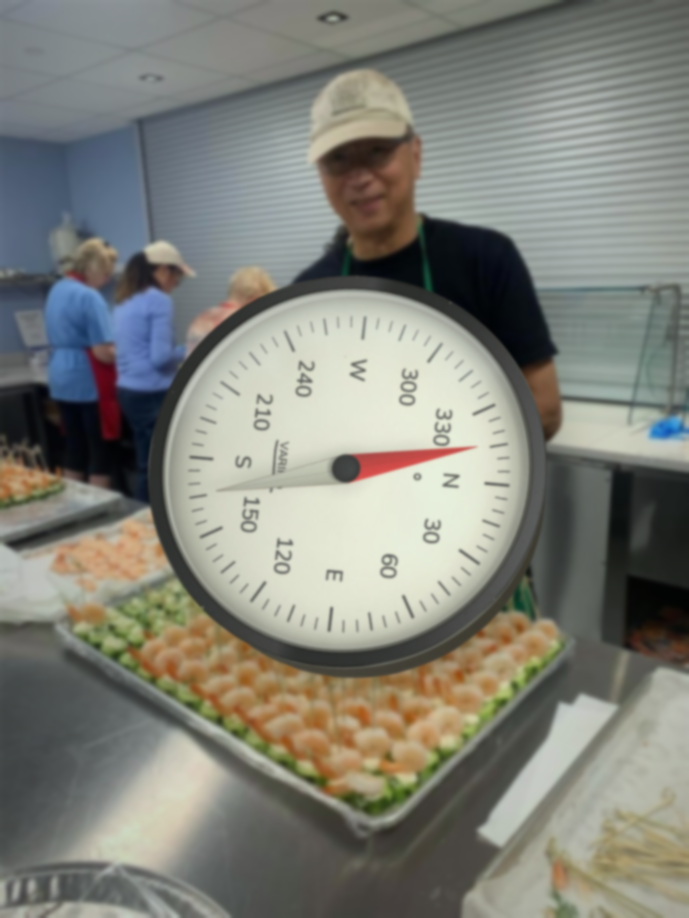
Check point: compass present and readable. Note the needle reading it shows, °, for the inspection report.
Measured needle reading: 345 °
